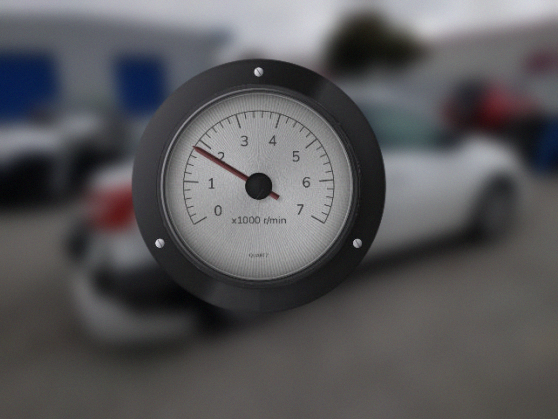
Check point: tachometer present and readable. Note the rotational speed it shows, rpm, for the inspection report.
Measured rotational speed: 1800 rpm
